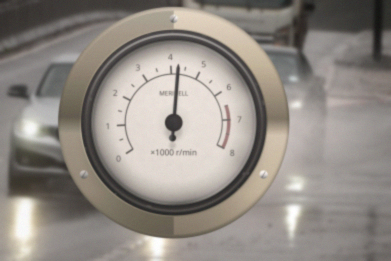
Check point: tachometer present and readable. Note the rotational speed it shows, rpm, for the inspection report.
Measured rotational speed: 4250 rpm
